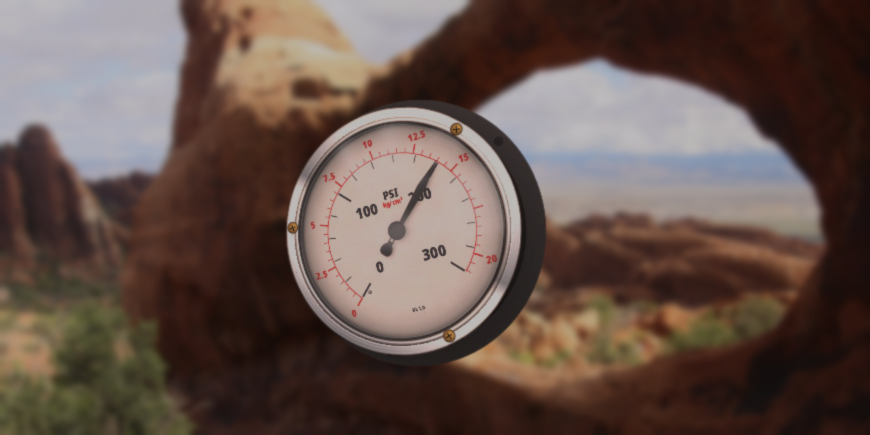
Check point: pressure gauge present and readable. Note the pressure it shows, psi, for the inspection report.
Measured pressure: 200 psi
